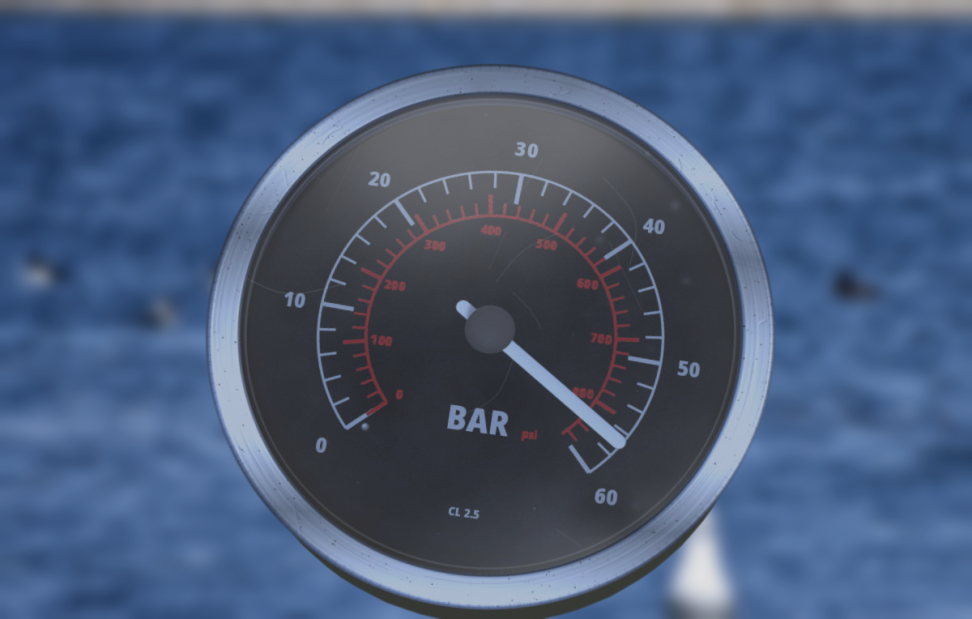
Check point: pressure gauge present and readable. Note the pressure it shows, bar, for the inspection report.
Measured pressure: 57 bar
